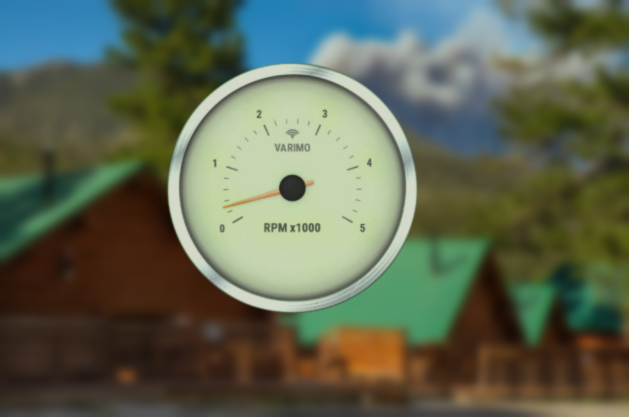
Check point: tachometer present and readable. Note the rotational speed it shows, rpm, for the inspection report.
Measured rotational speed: 300 rpm
